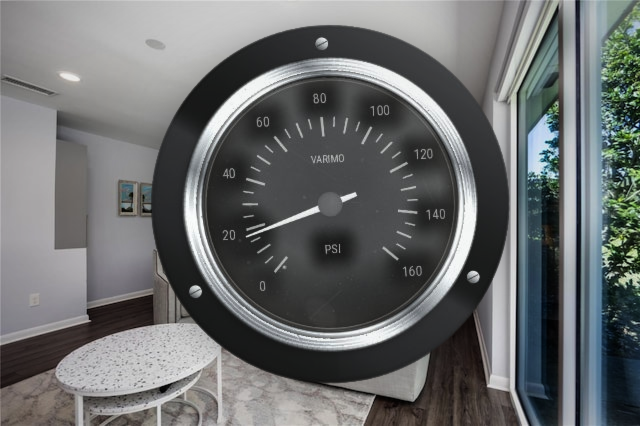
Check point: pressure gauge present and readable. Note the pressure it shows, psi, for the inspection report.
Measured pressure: 17.5 psi
